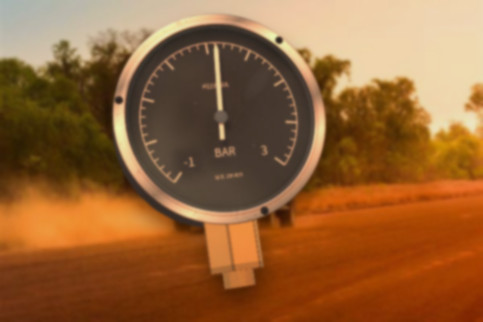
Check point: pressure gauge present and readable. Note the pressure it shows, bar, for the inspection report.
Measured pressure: 1.1 bar
